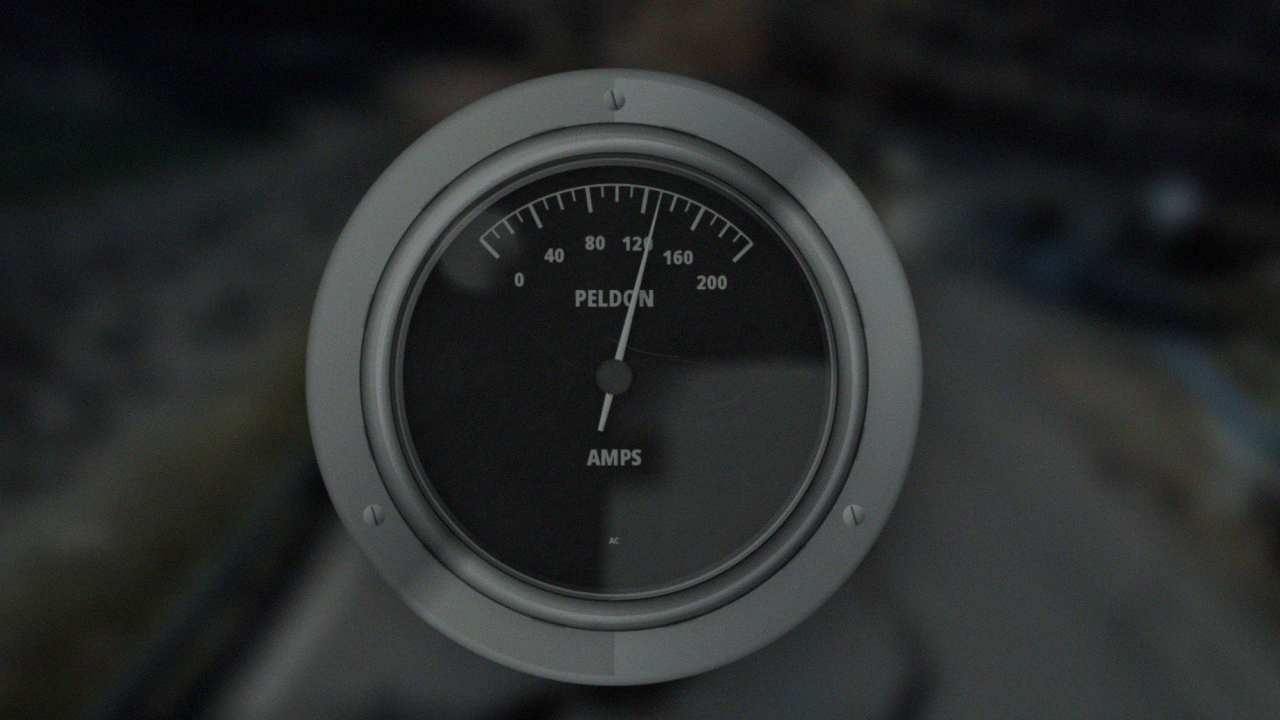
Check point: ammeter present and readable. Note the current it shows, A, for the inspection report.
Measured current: 130 A
